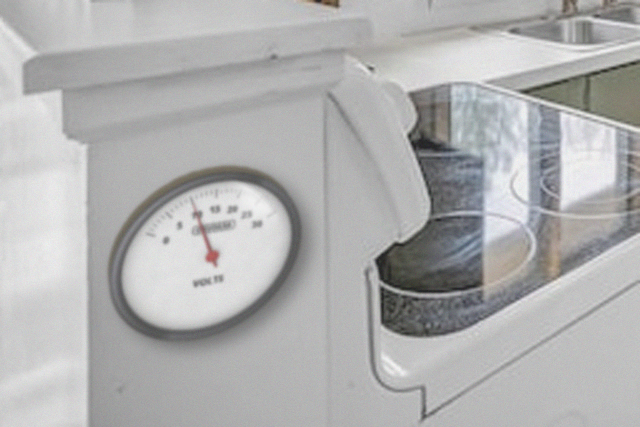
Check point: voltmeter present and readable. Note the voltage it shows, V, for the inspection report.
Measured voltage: 10 V
